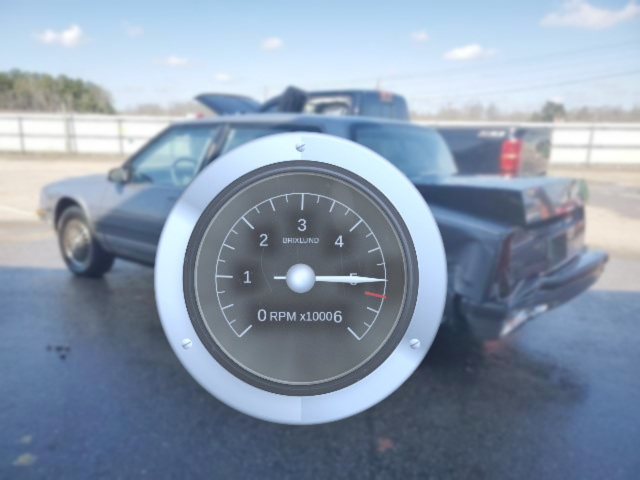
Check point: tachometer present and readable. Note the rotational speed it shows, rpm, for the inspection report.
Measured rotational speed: 5000 rpm
